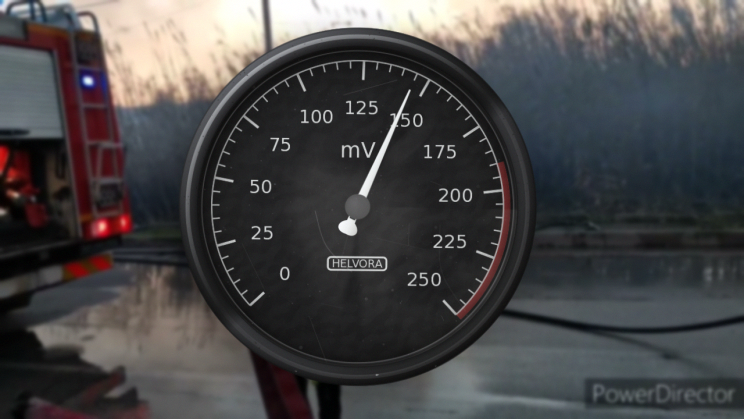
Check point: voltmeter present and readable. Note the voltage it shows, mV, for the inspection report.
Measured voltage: 145 mV
